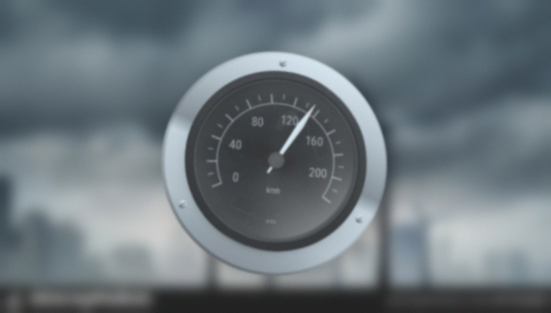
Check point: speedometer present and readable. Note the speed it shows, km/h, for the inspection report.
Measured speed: 135 km/h
